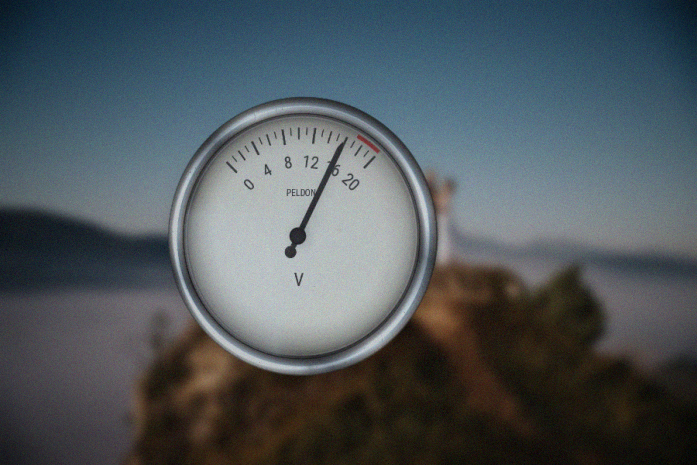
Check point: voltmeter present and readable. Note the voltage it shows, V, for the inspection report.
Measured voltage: 16 V
